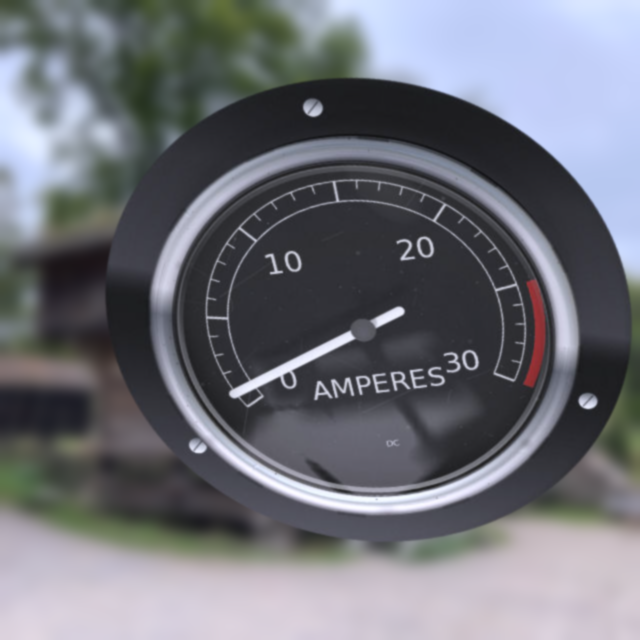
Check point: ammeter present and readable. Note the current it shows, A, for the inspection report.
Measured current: 1 A
